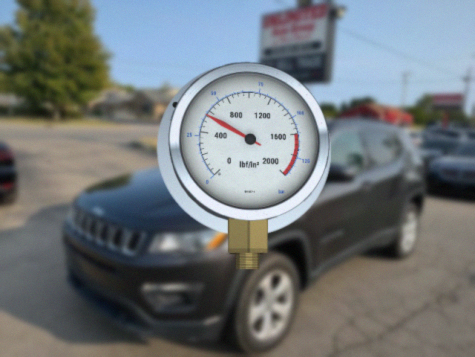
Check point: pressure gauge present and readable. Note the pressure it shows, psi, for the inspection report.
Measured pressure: 550 psi
